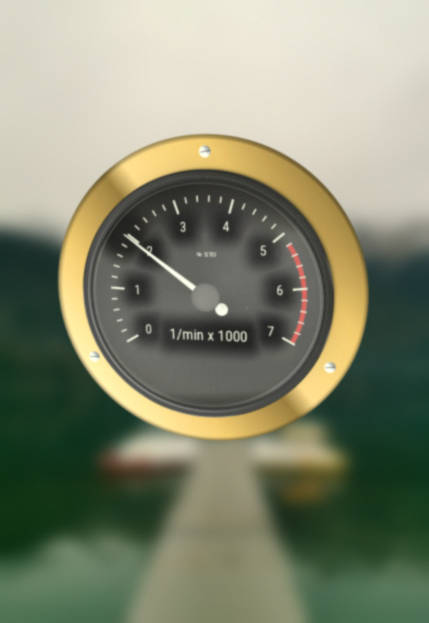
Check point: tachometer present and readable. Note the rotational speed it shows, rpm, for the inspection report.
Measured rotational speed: 2000 rpm
